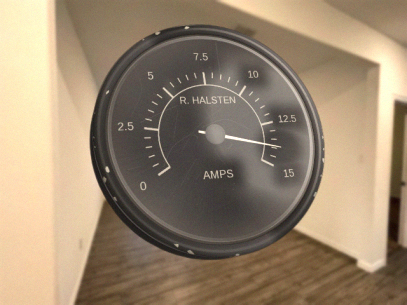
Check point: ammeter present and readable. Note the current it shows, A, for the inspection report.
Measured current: 14 A
